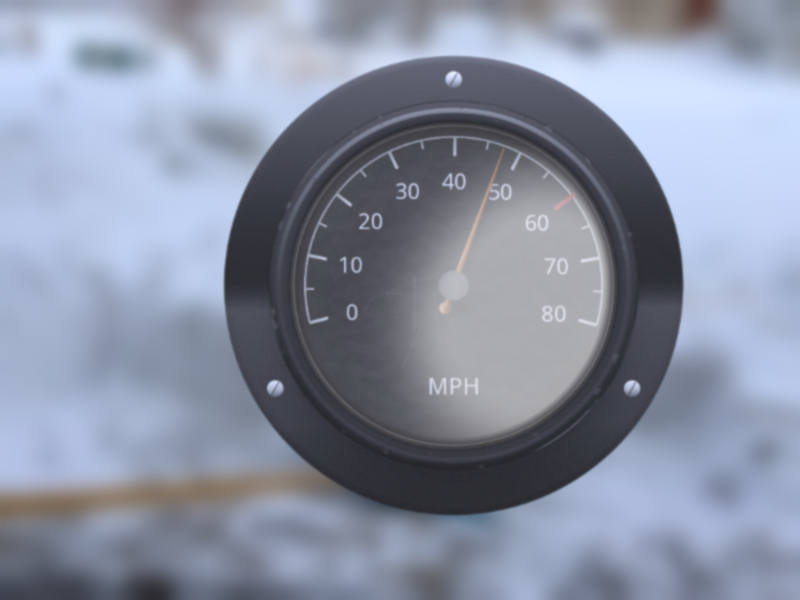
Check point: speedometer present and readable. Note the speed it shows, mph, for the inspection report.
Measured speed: 47.5 mph
